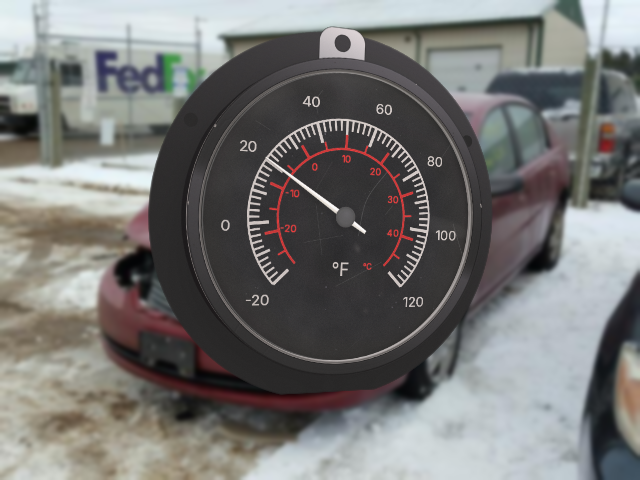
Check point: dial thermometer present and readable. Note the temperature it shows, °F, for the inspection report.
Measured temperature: 20 °F
